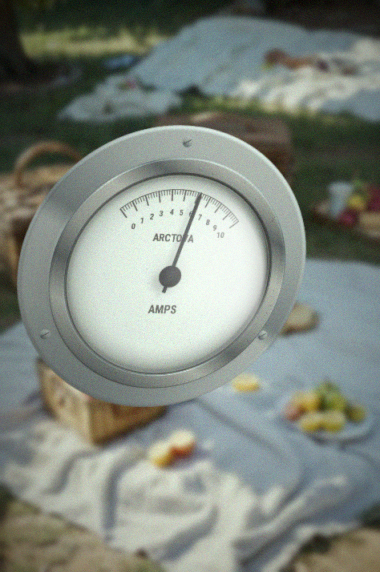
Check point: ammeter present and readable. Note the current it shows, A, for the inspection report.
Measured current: 6 A
